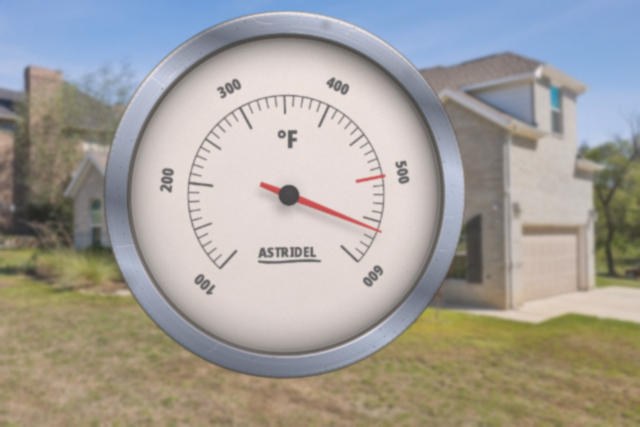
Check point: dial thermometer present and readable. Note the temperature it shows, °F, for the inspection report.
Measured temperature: 560 °F
